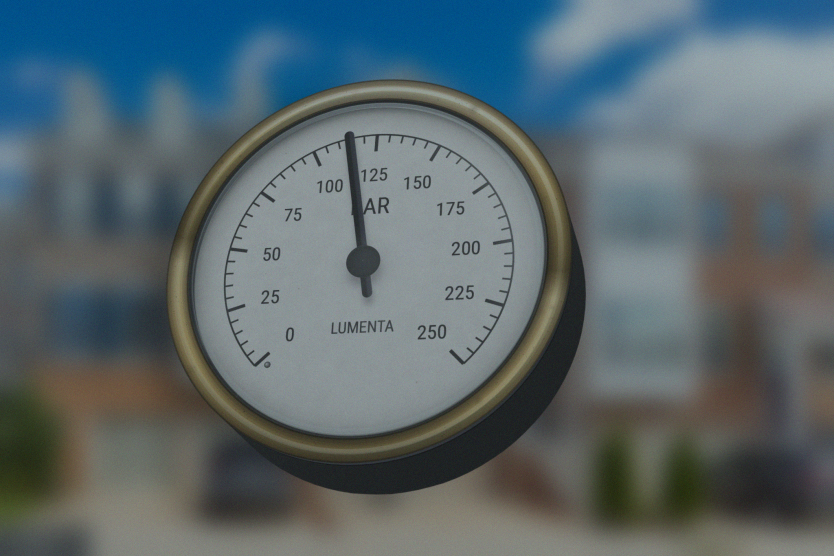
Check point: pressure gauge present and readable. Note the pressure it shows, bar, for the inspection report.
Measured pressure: 115 bar
